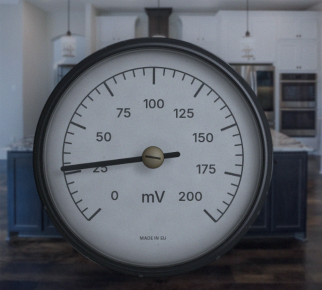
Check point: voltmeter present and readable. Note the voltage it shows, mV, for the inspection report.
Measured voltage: 27.5 mV
